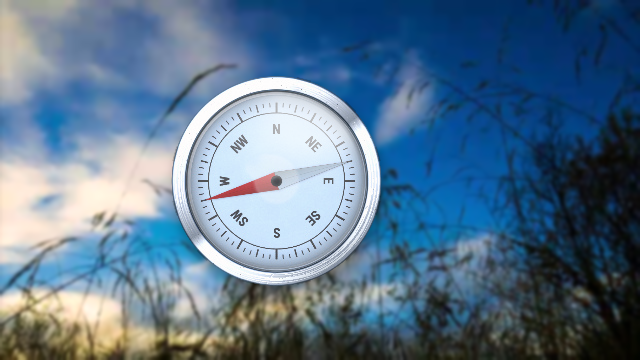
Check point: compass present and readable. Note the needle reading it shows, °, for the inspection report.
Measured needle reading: 255 °
